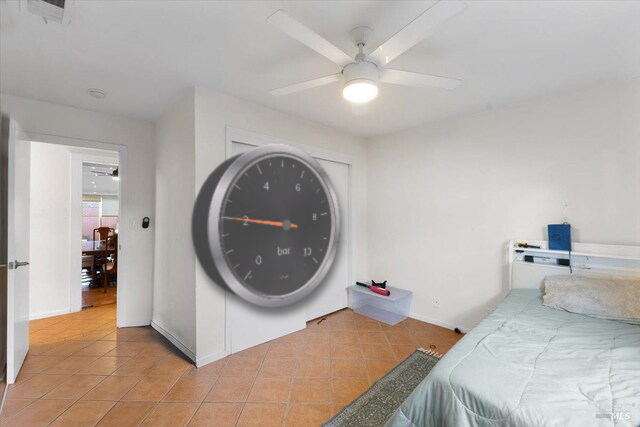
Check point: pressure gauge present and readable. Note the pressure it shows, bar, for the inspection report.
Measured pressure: 2 bar
